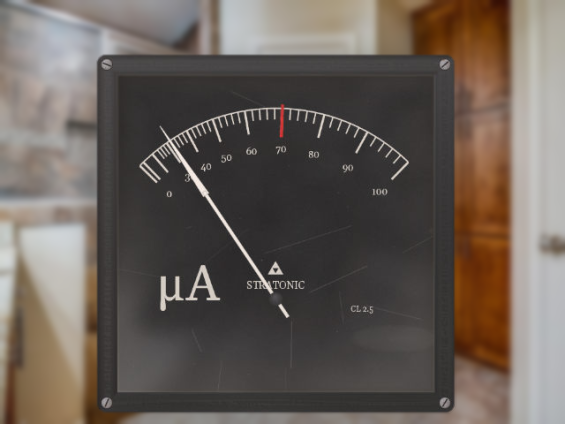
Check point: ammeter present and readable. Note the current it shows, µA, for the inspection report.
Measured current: 32 µA
